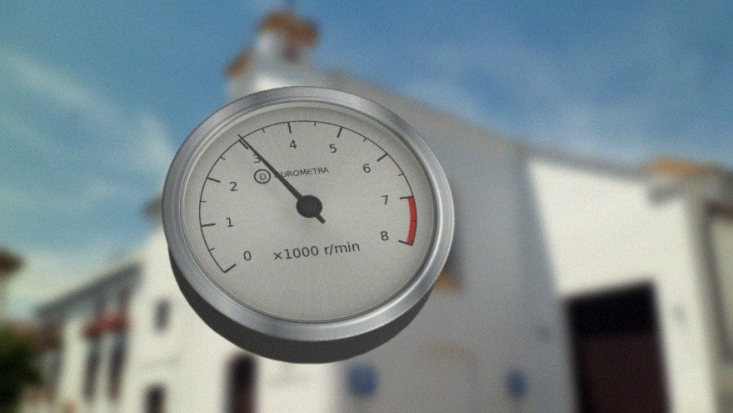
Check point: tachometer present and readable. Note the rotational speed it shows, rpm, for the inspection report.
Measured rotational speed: 3000 rpm
